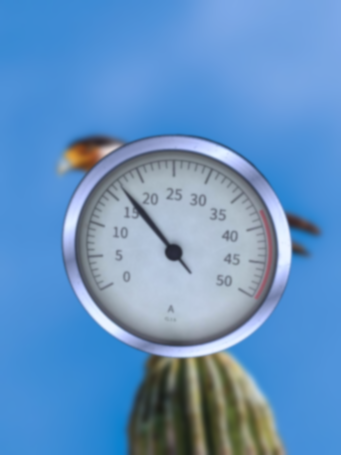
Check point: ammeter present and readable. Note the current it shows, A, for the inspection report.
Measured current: 17 A
